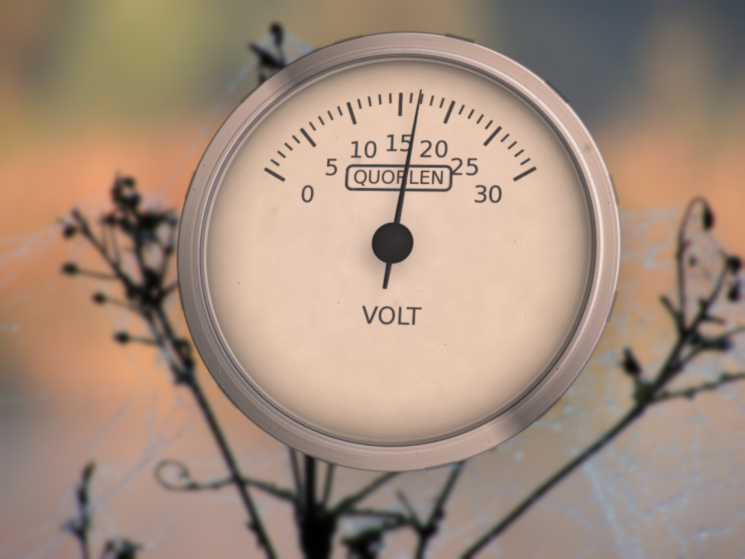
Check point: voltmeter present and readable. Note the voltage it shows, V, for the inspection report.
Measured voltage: 17 V
